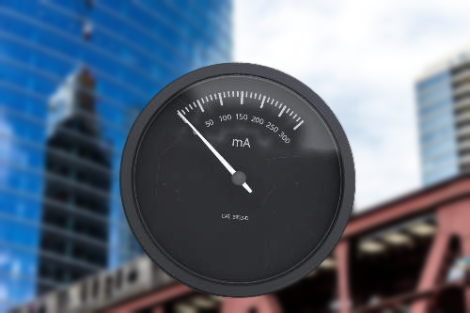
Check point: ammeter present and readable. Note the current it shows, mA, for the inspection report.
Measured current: 0 mA
